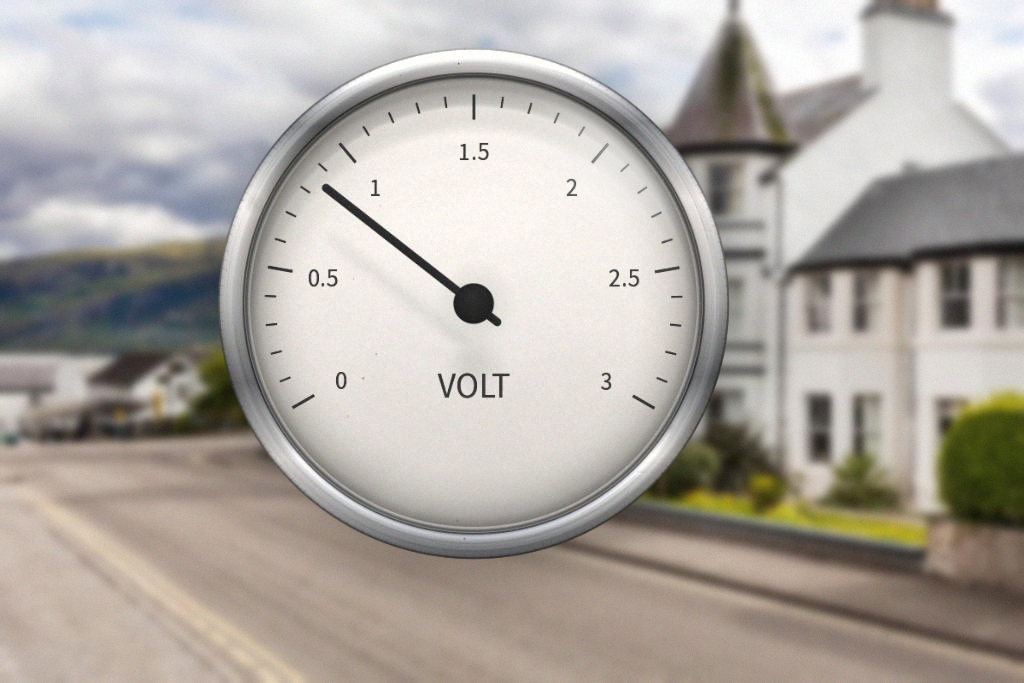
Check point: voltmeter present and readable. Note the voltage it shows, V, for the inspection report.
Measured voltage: 0.85 V
